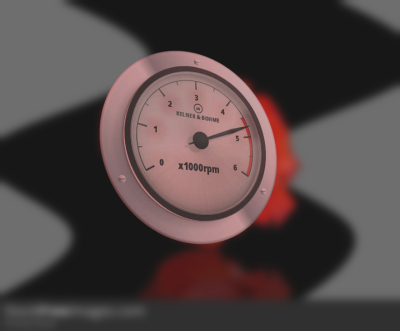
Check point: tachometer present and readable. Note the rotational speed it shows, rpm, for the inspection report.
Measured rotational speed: 4750 rpm
